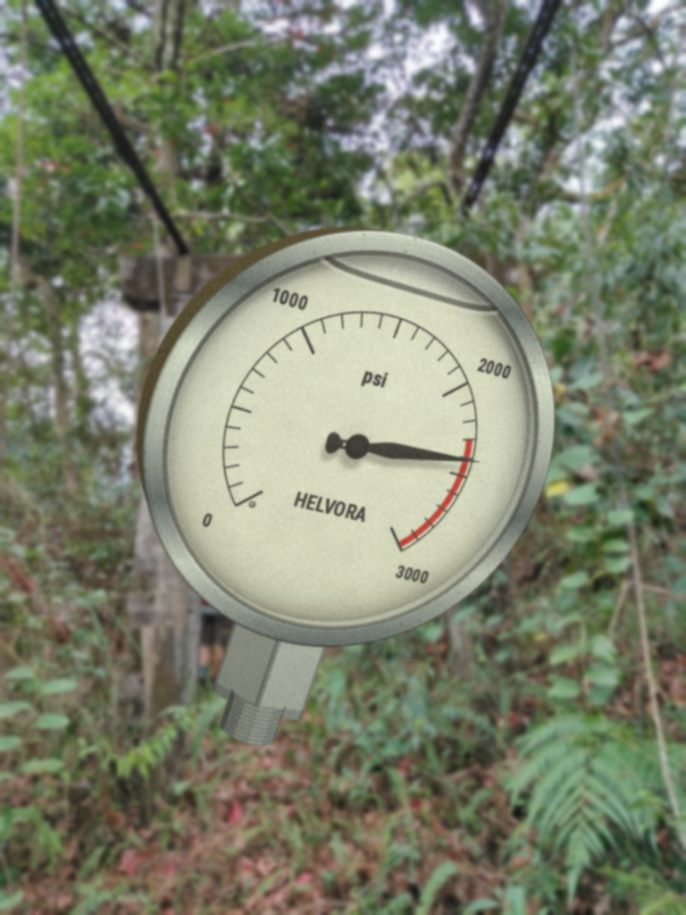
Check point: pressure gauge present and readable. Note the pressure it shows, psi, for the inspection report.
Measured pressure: 2400 psi
